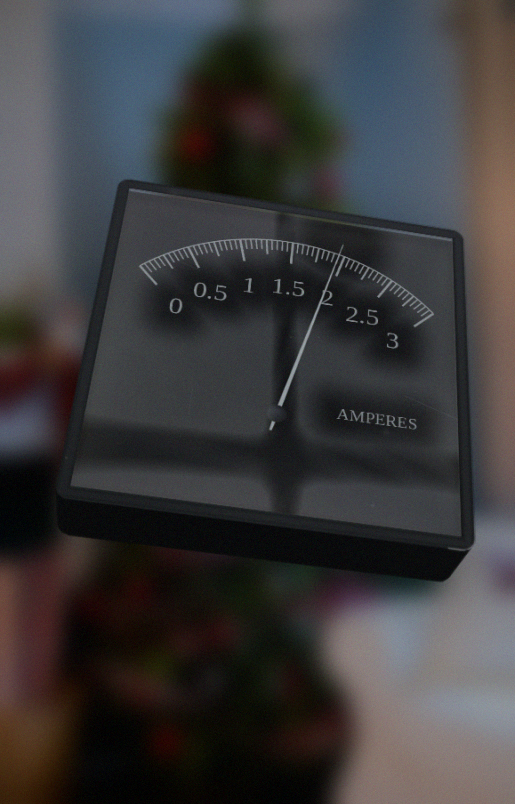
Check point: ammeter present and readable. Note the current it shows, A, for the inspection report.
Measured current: 1.95 A
